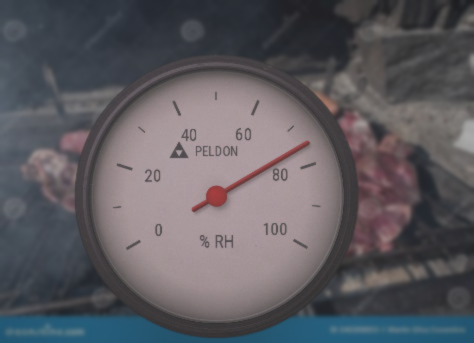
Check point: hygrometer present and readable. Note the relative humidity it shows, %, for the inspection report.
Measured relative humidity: 75 %
